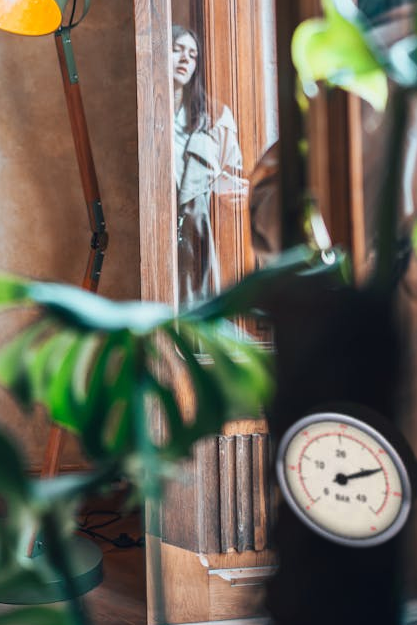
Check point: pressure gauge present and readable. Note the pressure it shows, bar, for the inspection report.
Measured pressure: 30 bar
